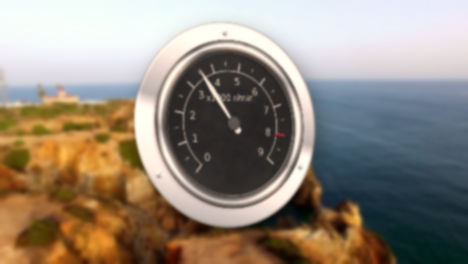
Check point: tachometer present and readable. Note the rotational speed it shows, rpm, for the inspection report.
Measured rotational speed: 3500 rpm
